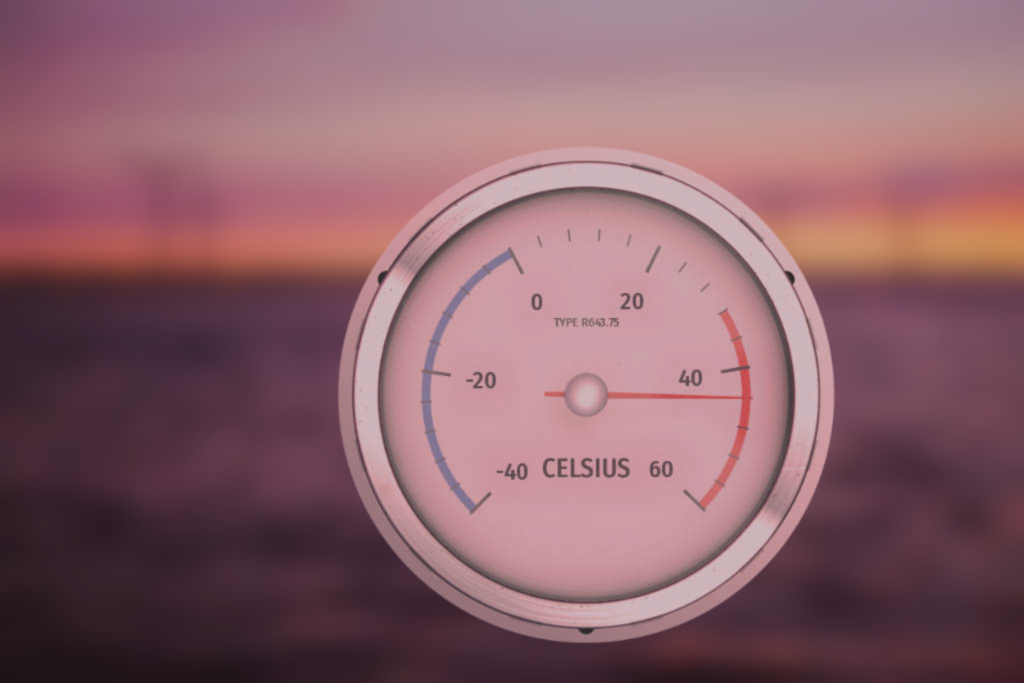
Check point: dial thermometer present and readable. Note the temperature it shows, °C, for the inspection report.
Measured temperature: 44 °C
